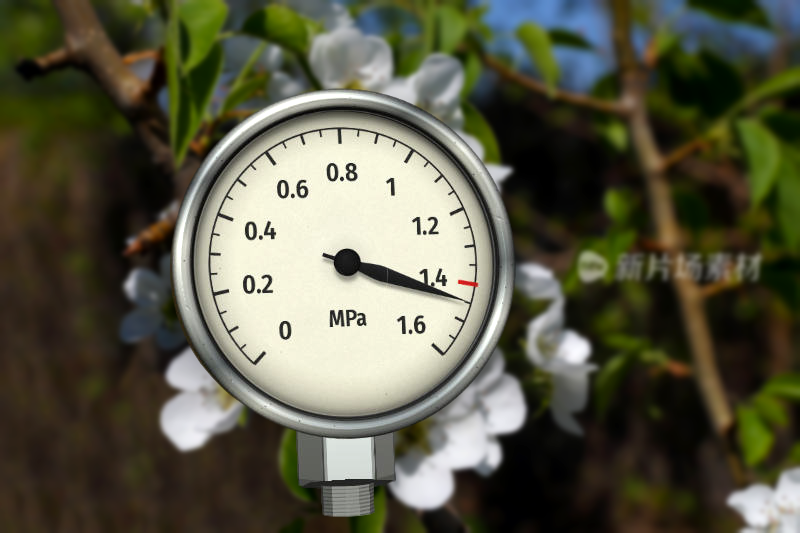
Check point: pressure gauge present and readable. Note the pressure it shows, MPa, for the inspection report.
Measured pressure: 1.45 MPa
